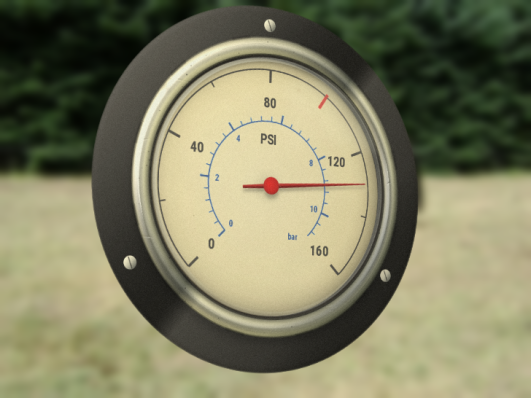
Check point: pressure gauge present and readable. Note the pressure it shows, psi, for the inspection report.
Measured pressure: 130 psi
